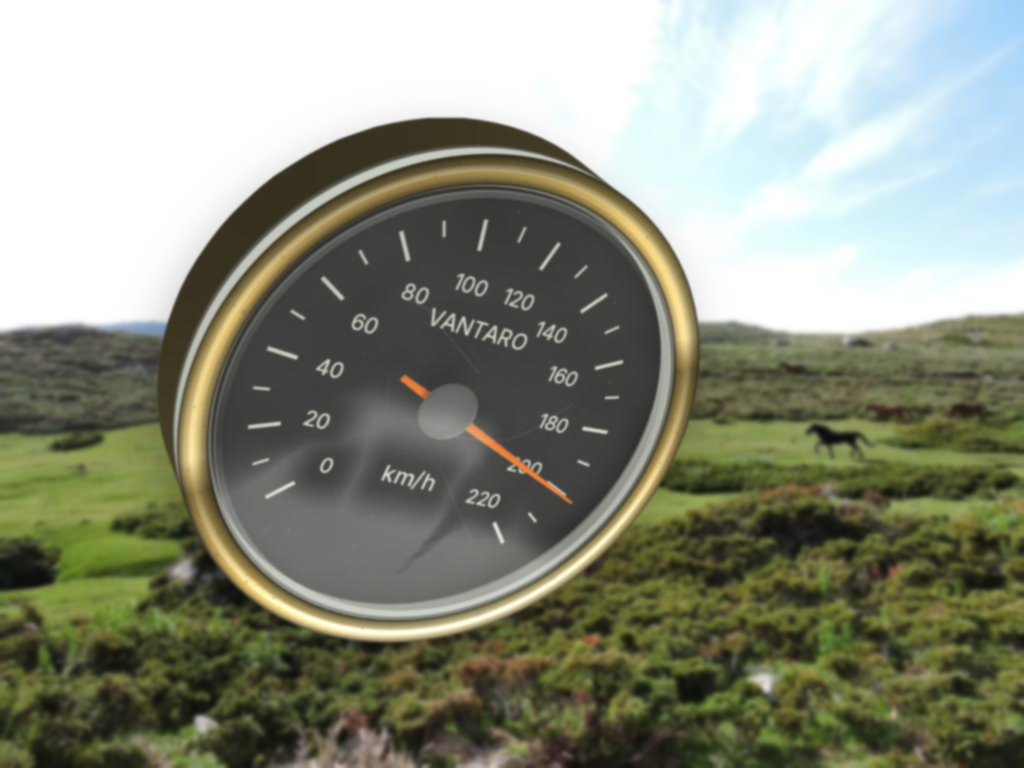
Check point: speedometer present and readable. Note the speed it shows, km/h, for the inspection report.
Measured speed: 200 km/h
